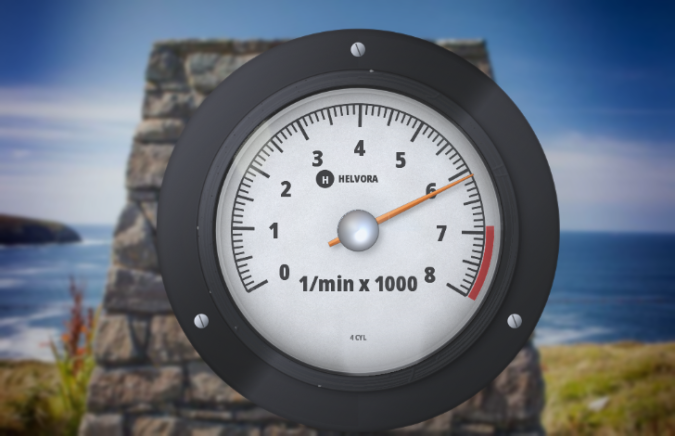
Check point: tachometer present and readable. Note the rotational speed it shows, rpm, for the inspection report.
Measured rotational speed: 6100 rpm
